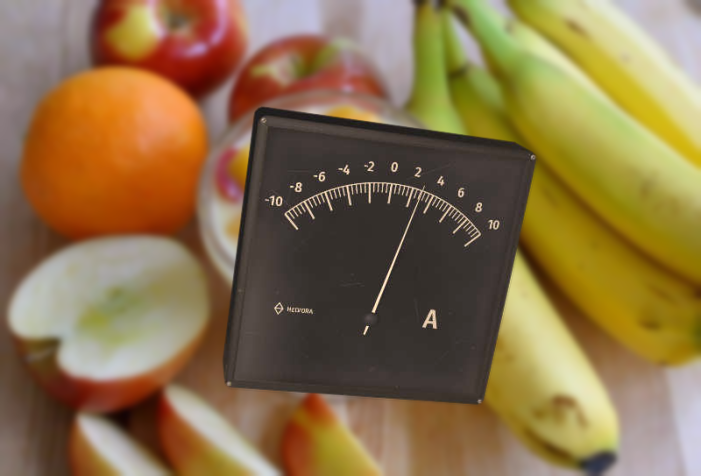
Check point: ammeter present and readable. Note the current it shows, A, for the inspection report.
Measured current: 2.8 A
